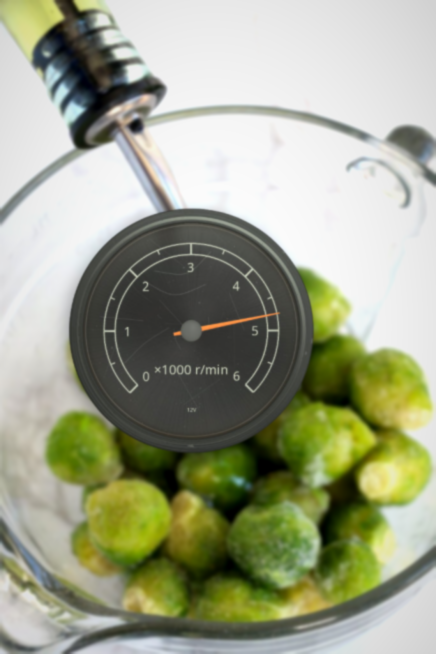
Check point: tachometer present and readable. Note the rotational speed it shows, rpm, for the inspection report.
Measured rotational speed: 4750 rpm
